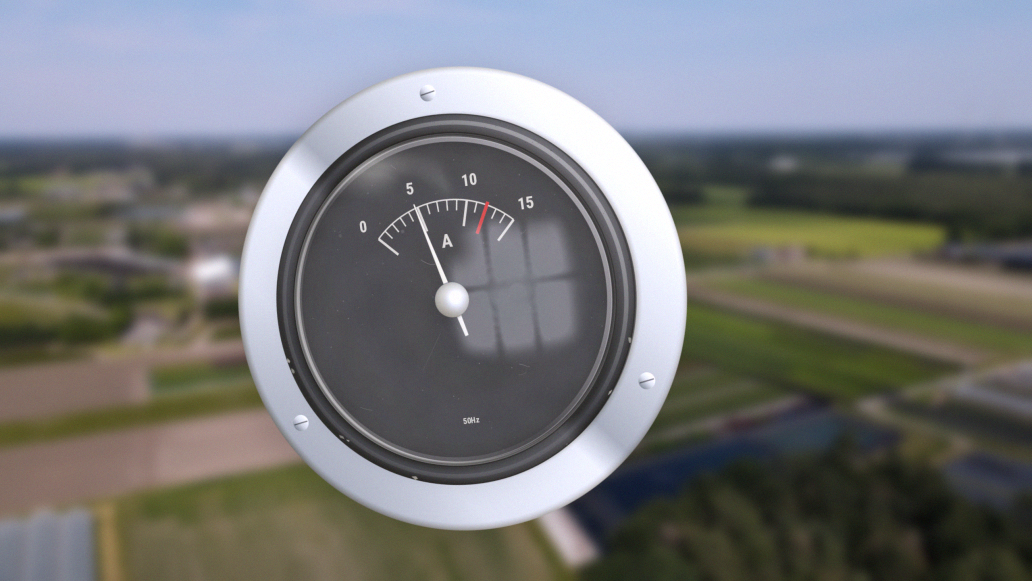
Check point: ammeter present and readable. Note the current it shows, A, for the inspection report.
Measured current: 5 A
